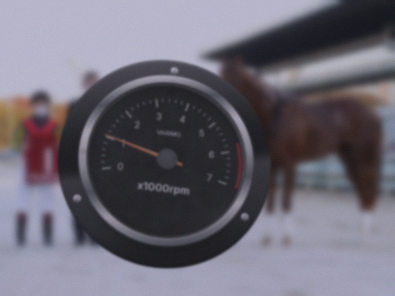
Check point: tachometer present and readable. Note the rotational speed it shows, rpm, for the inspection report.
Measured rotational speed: 1000 rpm
